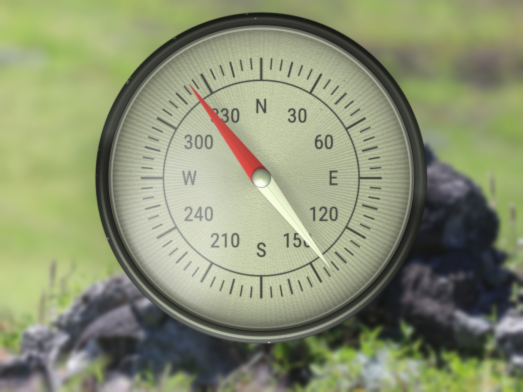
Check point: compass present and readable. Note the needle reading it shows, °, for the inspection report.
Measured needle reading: 322.5 °
